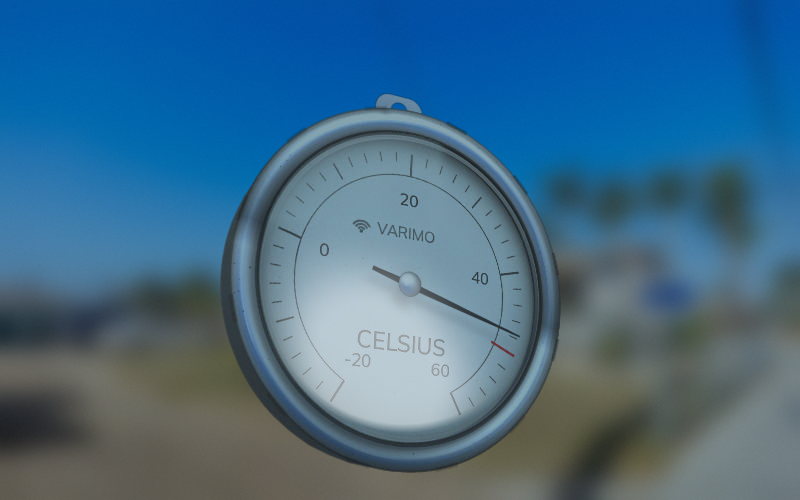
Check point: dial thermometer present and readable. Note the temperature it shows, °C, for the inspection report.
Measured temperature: 48 °C
